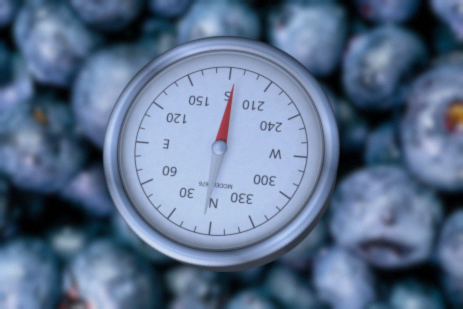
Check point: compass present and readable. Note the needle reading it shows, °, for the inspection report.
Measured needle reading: 185 °
